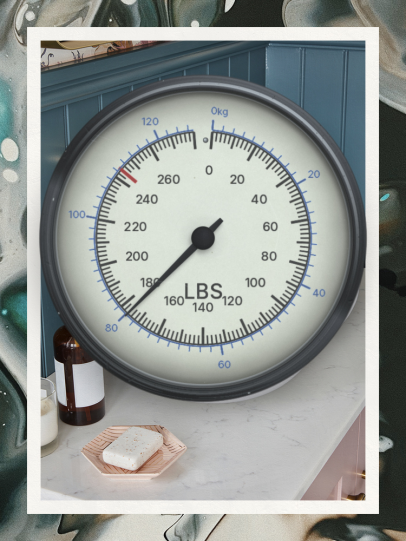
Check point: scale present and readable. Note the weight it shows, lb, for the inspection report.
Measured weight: 176 lb
